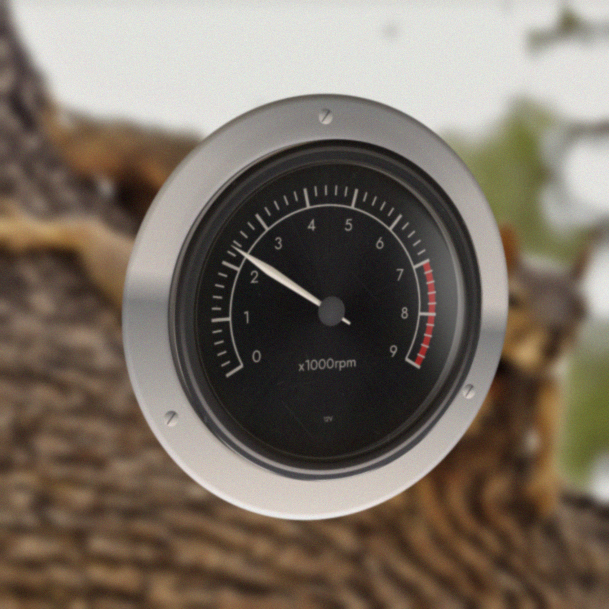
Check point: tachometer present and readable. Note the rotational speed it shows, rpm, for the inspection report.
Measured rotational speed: 2300 rpm
